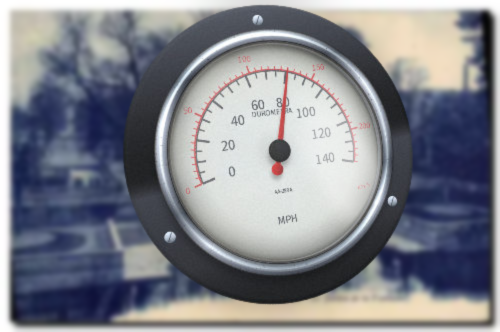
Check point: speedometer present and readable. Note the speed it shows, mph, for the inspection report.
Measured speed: 80 mph
